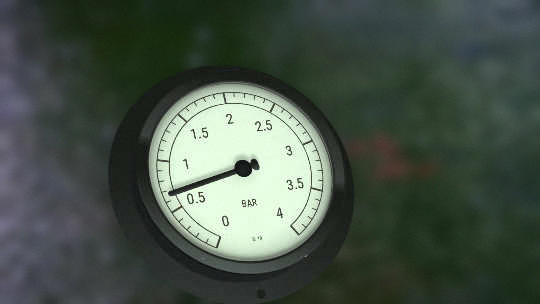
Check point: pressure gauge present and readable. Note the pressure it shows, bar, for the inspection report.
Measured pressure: 0.65 bar
